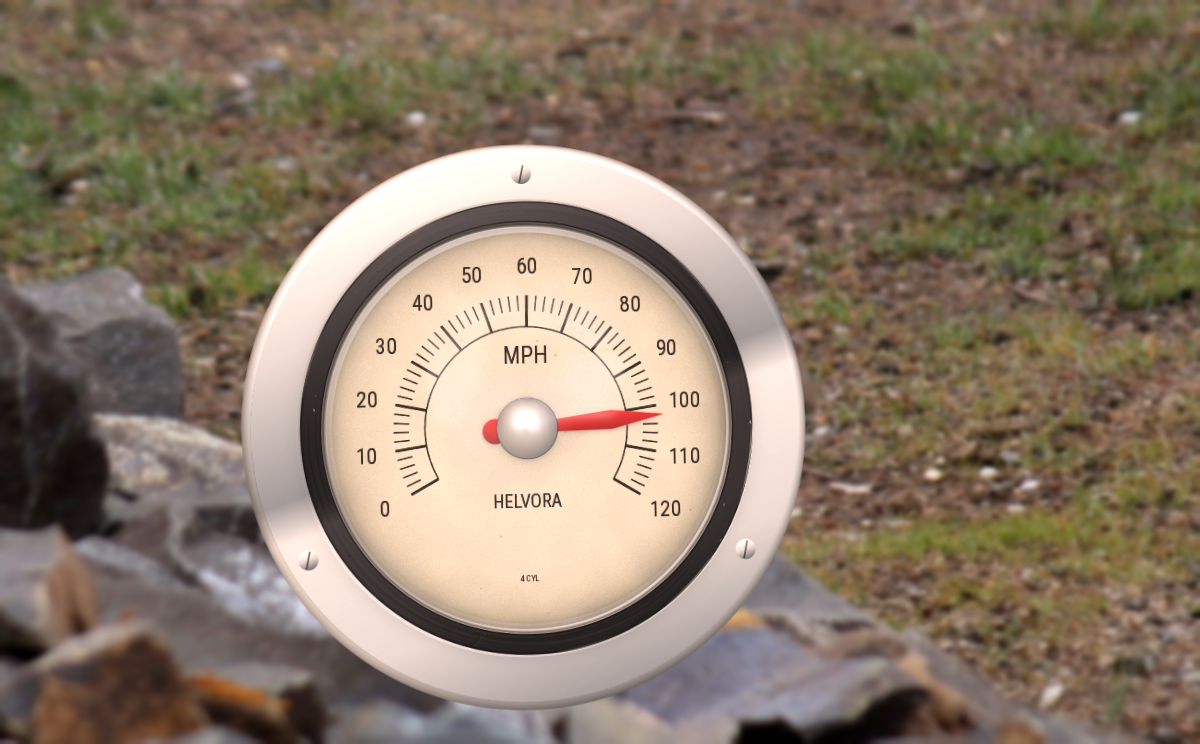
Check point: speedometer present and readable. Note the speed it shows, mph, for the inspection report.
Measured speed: 102 mph
